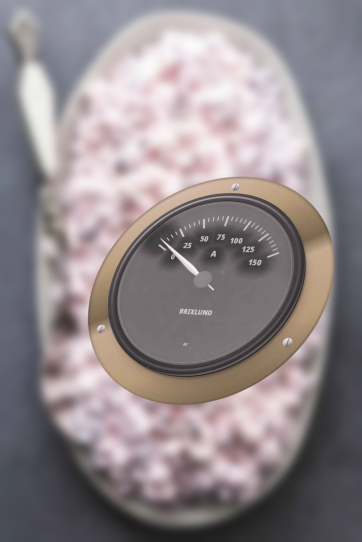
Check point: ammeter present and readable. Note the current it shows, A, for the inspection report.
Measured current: 5 A
